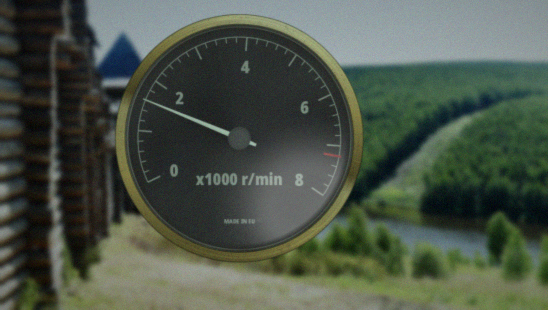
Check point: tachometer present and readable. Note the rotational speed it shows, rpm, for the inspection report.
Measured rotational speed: 1600 rpm
